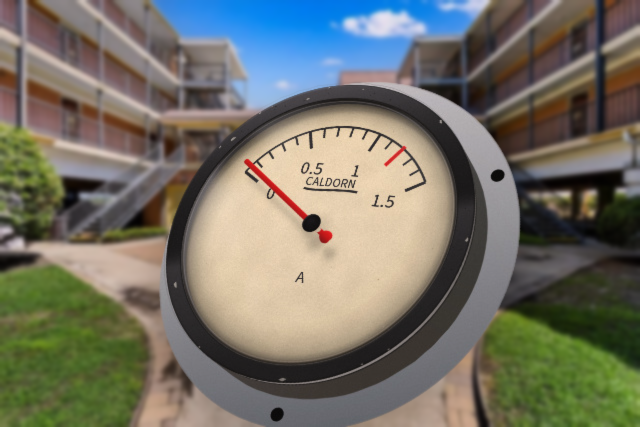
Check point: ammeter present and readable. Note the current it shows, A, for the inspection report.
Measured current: 0.05 A
